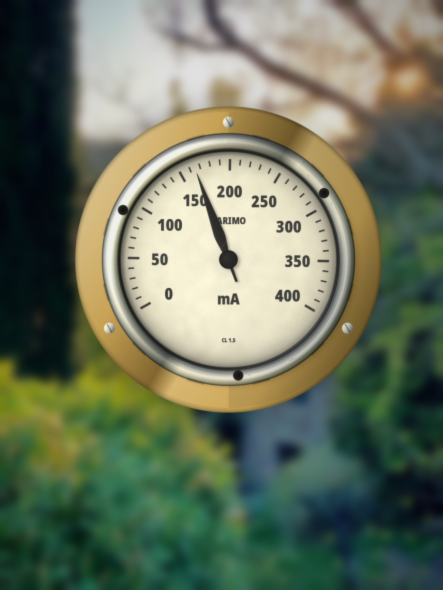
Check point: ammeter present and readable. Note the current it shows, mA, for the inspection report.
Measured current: 165 mA
